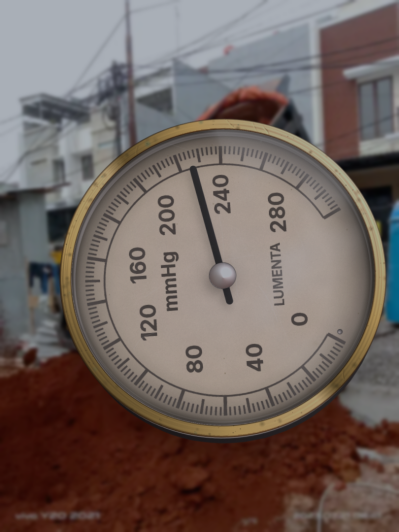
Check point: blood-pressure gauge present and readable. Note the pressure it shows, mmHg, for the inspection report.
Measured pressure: 226 mmHg
